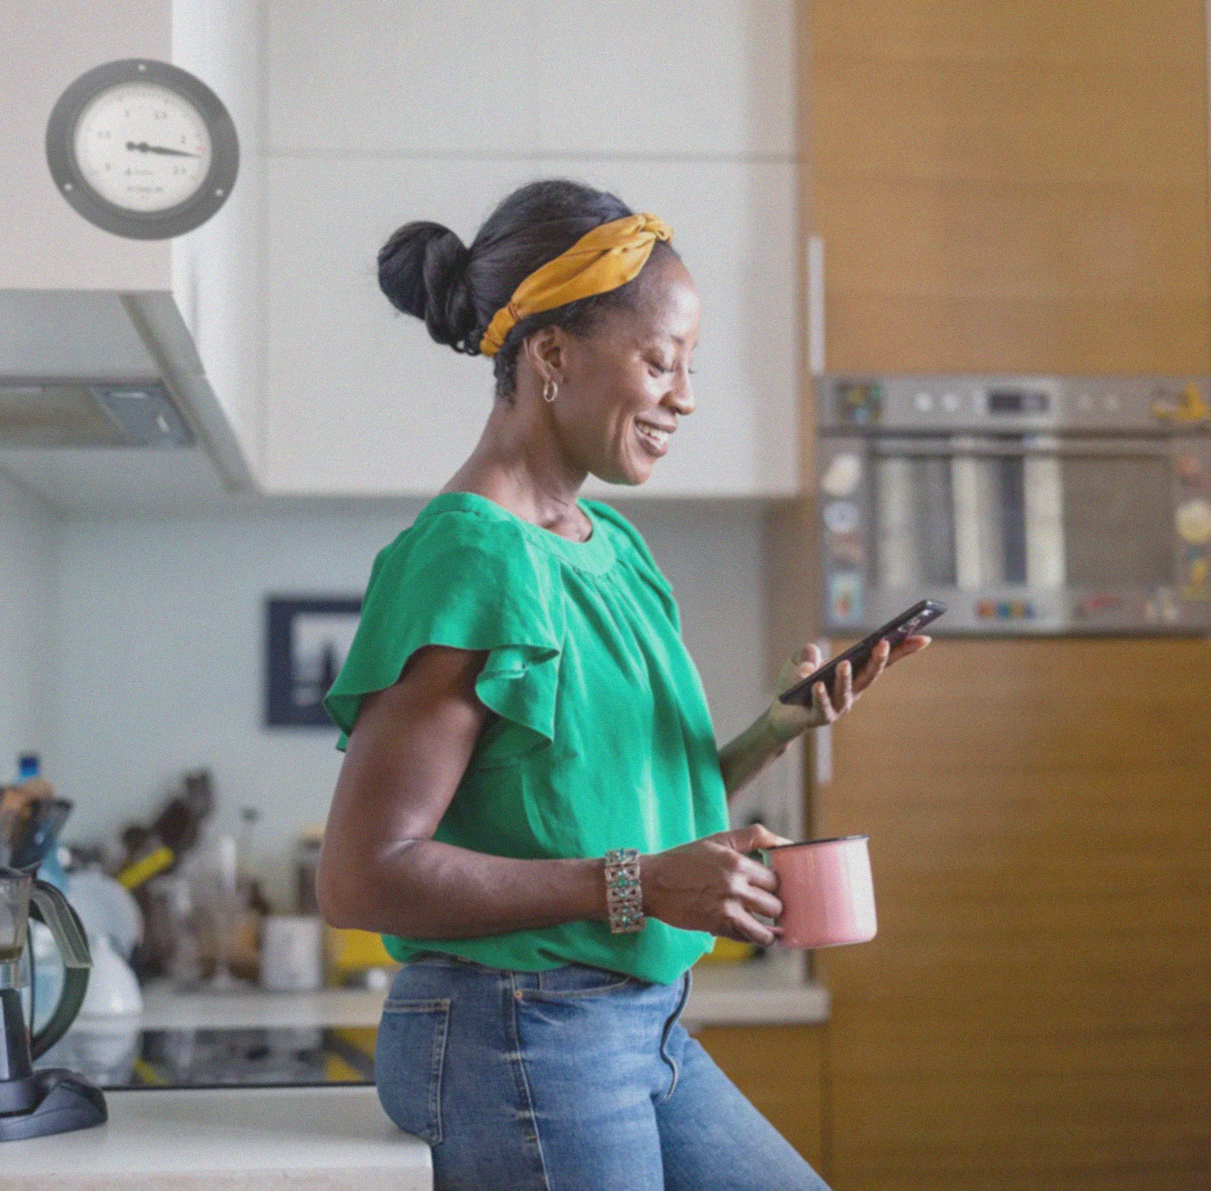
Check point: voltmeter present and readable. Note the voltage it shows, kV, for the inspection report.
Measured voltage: 2.25 kV
